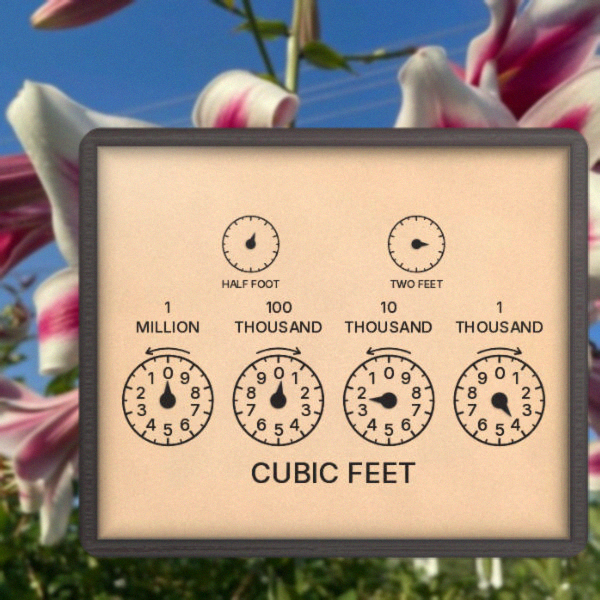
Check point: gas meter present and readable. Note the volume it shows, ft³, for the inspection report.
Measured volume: 2400 ft³
